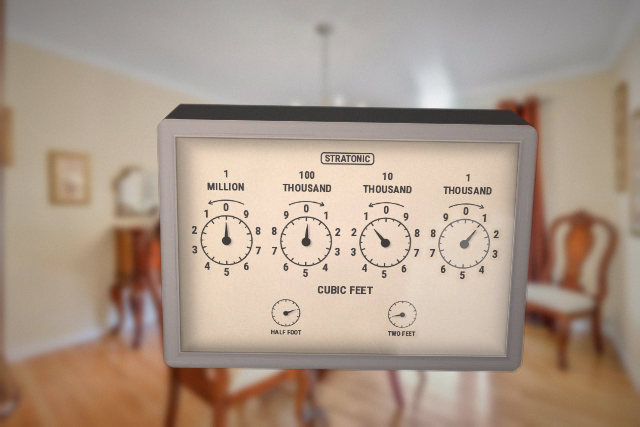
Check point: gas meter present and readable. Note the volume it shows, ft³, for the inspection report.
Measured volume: 1100 ft³
